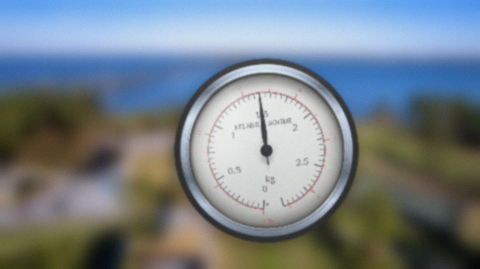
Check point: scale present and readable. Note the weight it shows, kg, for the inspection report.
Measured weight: 1.5 kg
